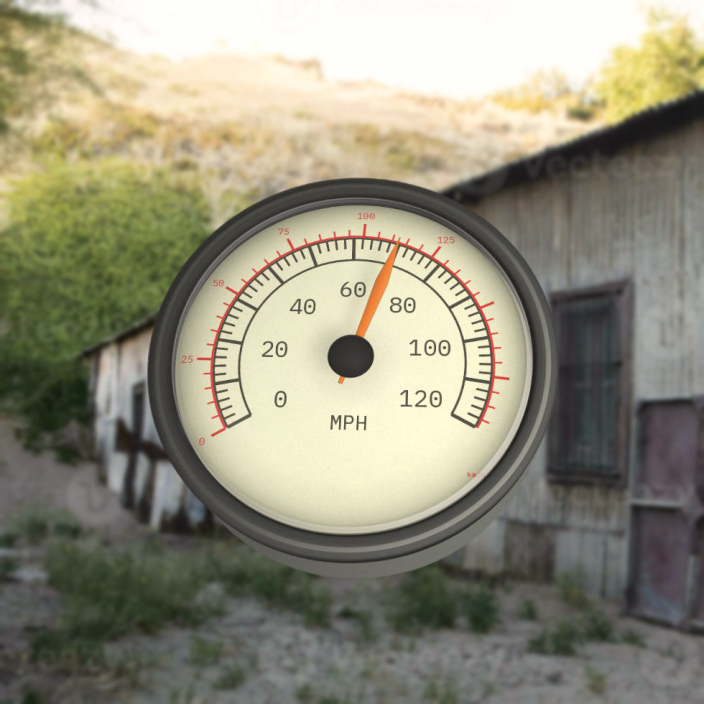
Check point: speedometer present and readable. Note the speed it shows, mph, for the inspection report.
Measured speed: 70 mph
